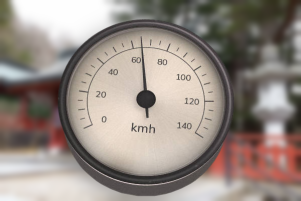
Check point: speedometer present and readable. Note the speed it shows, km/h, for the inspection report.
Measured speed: 65 km/h
